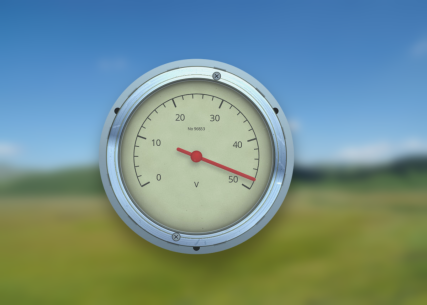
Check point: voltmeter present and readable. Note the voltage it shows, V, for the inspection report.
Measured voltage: 48 V
